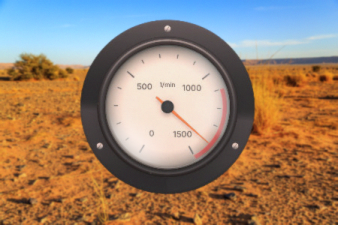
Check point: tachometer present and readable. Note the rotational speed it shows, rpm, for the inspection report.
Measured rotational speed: 1400 rpm
